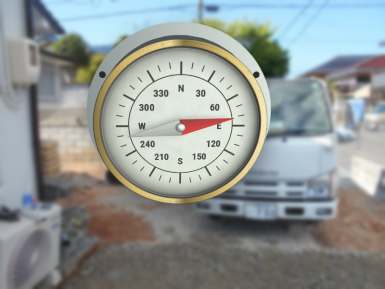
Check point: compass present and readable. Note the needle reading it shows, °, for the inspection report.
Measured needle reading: 80 °
